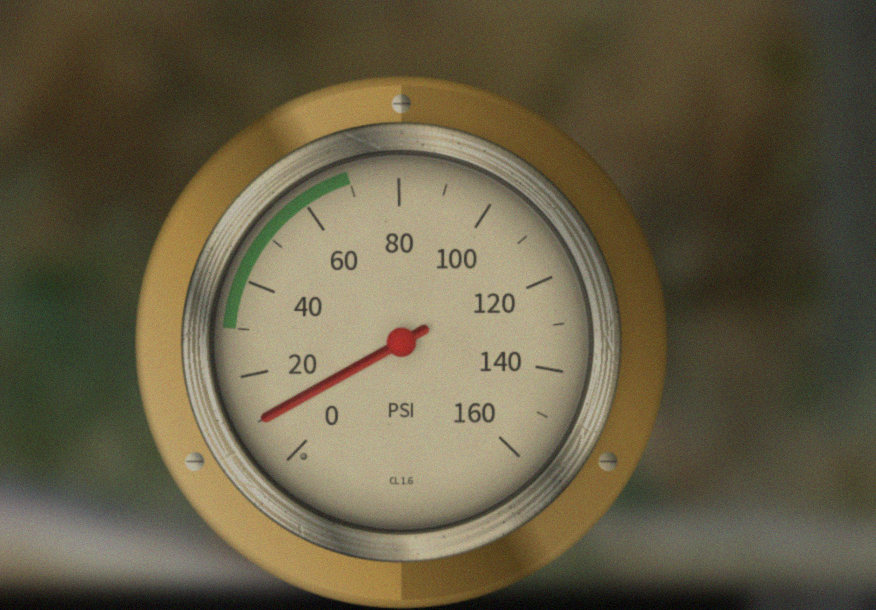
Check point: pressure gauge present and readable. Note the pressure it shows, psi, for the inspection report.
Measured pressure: 10 psi
